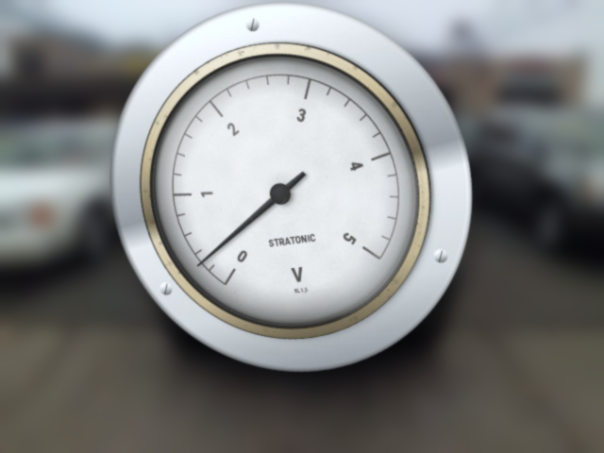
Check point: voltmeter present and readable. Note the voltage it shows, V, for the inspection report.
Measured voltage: 0.3 V
